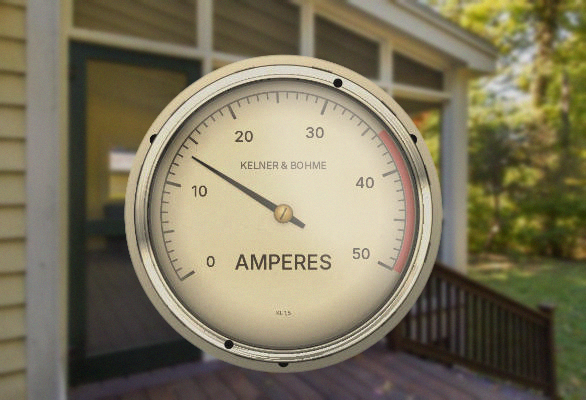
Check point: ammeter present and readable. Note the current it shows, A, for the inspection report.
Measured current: 13.5 A
